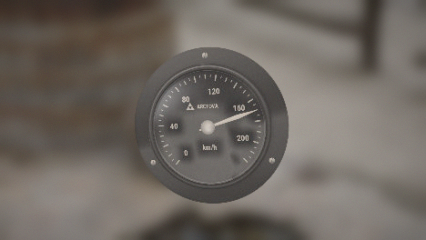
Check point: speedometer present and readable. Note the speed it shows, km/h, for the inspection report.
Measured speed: 170 km/h
